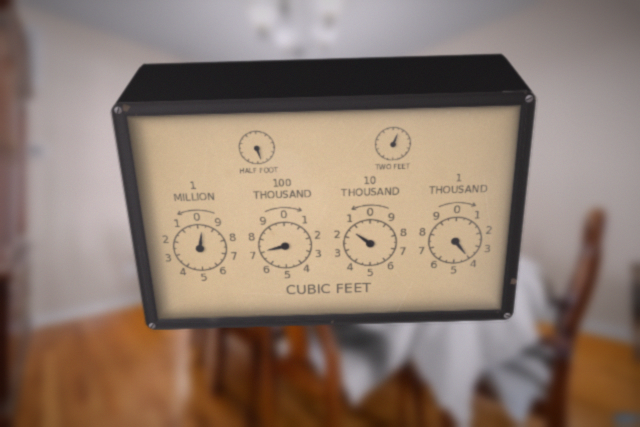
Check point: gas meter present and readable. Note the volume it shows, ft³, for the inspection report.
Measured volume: 971400 ft³
